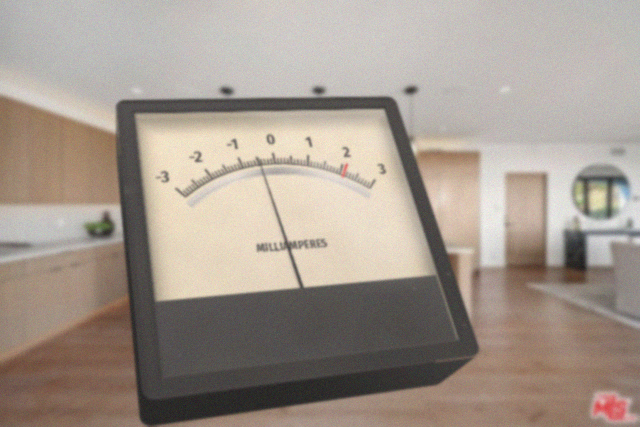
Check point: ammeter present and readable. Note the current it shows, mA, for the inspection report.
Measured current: -0.5 mA
